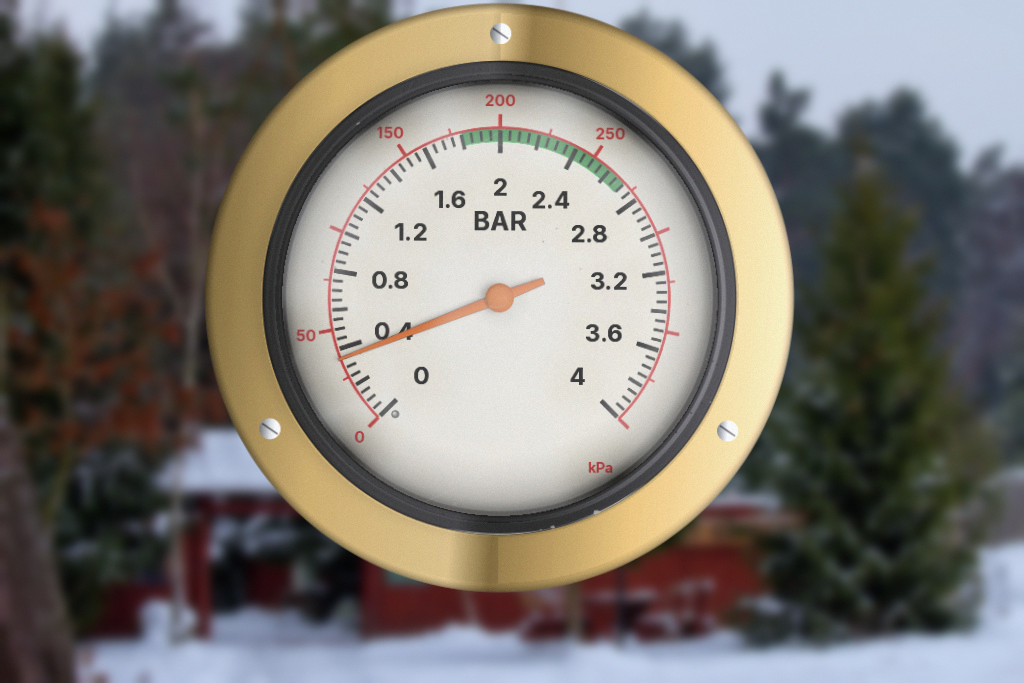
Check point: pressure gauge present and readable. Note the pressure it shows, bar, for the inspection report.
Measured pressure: 0.35 bar
